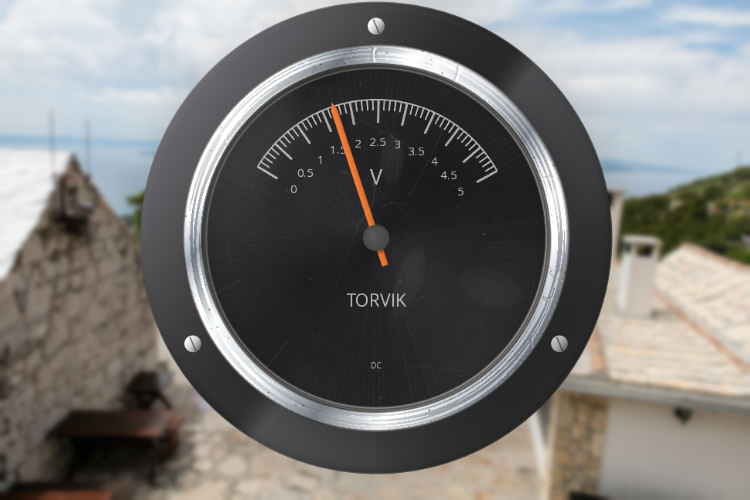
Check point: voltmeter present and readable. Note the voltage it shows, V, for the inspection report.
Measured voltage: 1.7 V
